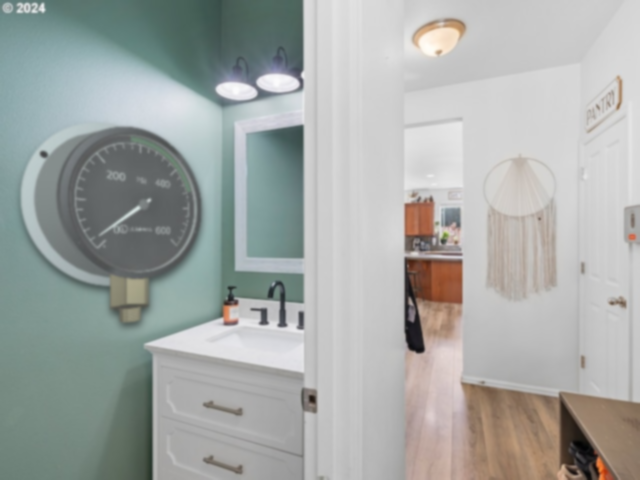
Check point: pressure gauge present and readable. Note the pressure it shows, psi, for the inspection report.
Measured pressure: 20 psi
